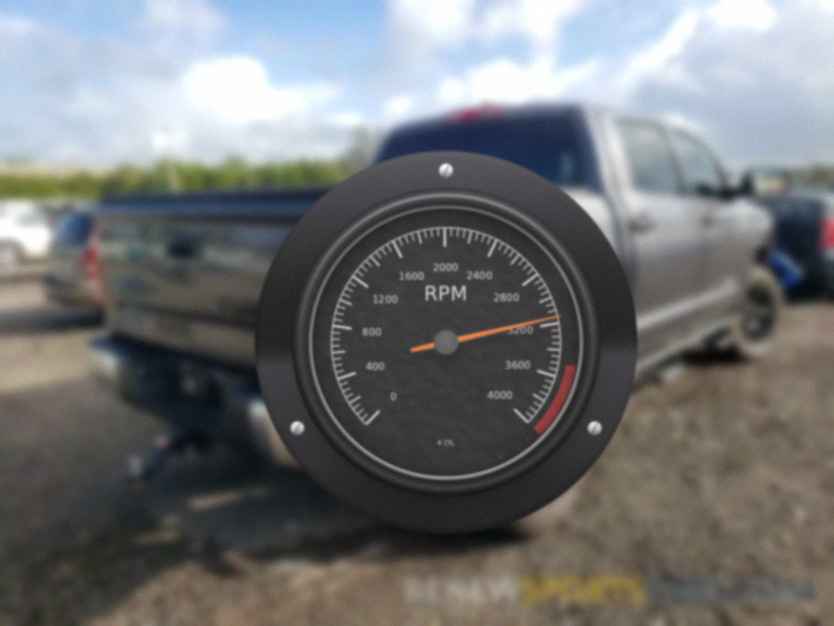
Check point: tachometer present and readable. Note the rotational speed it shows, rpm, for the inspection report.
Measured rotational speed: 3150 rpm
